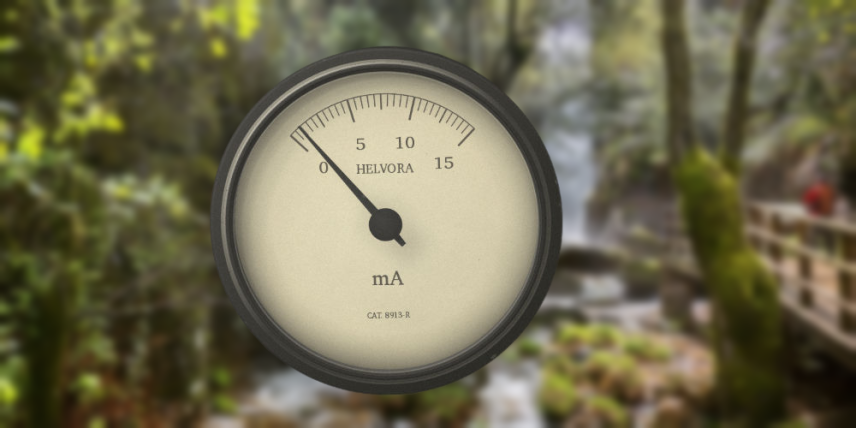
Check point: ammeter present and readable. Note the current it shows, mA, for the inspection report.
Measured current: 1 mA
